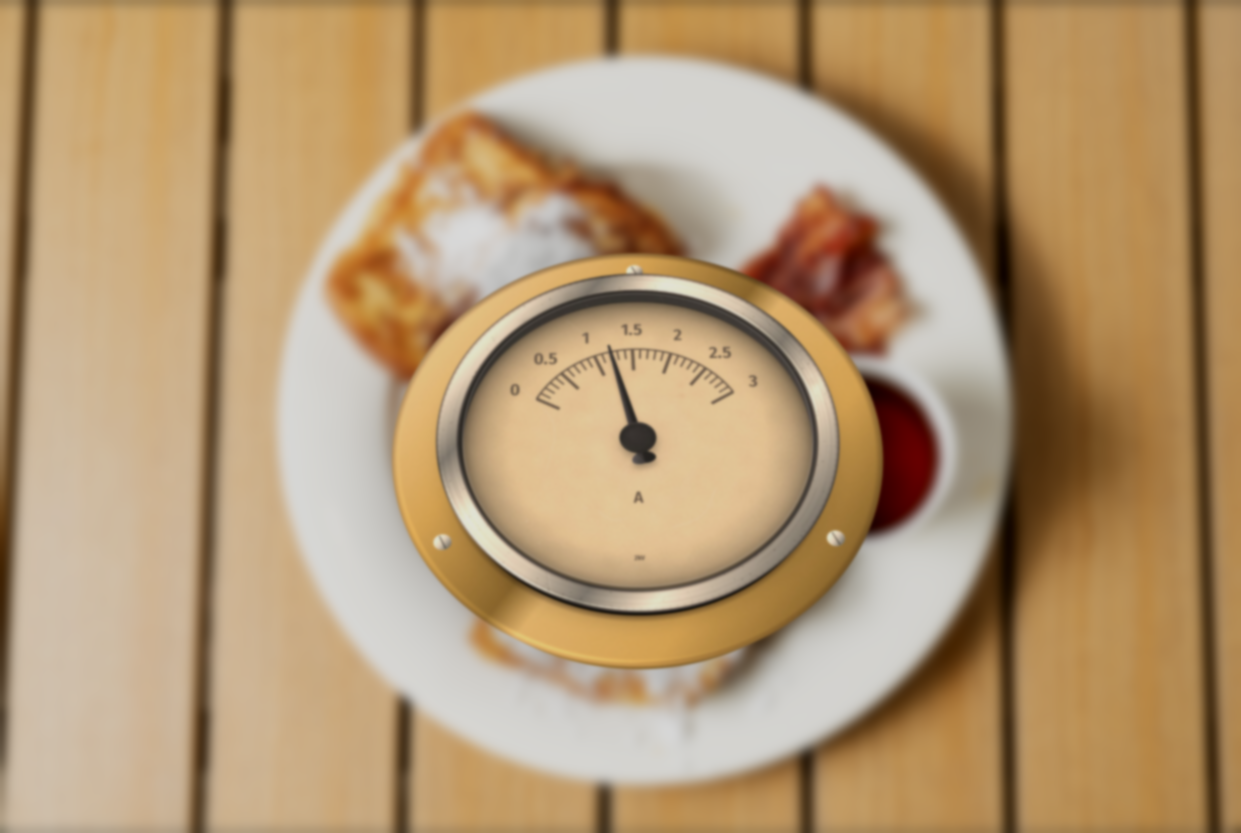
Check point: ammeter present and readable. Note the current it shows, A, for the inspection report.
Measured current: 1.2 A
